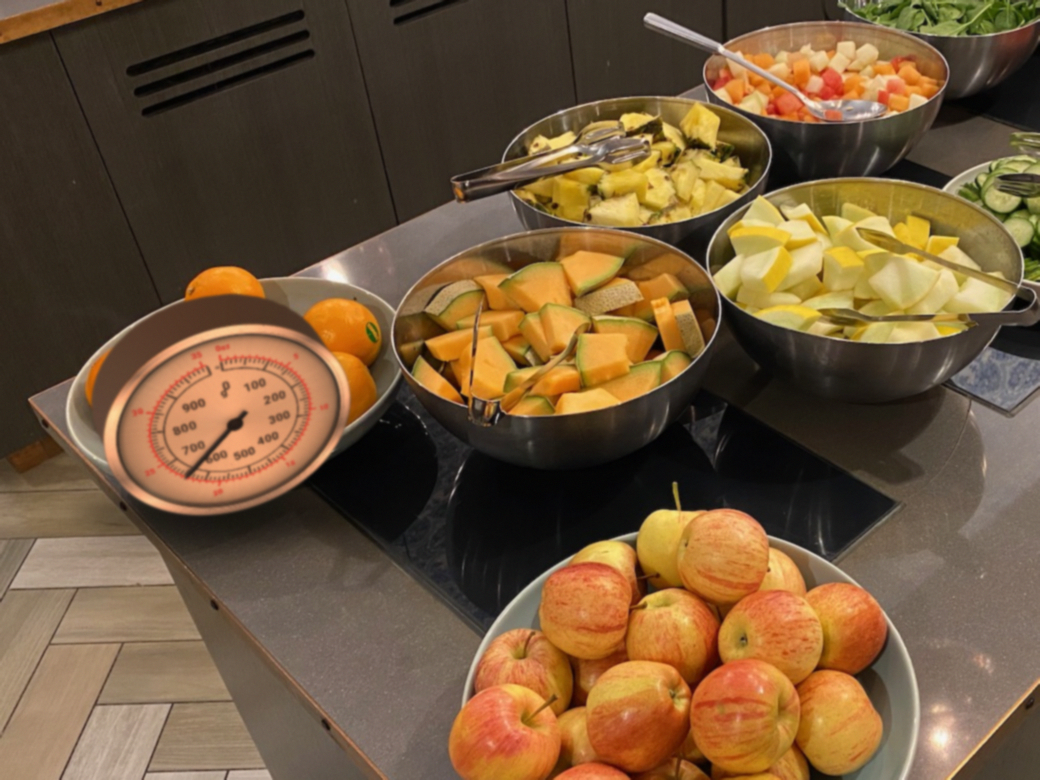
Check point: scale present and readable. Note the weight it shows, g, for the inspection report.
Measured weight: 650 g
